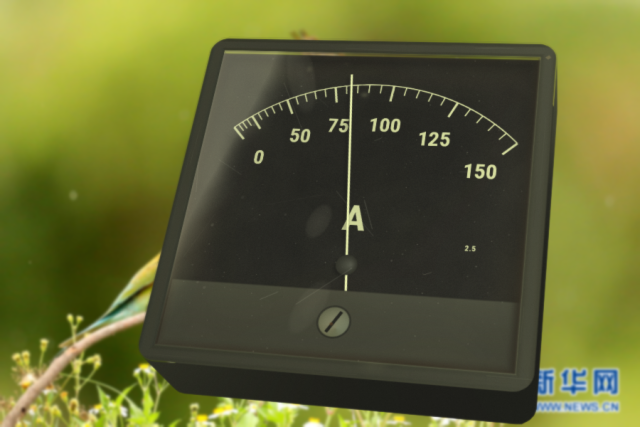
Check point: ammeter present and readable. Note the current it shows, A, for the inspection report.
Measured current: 82.5 A
